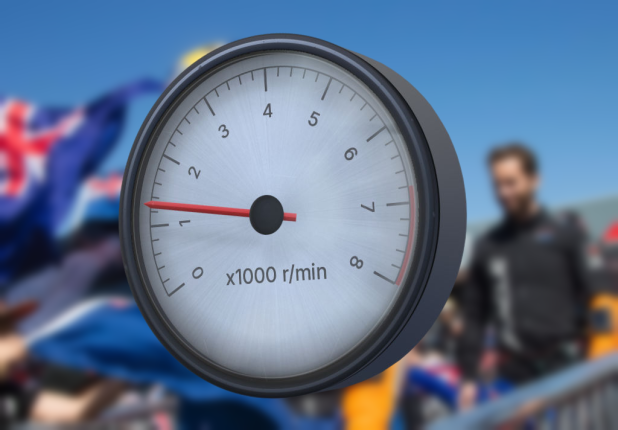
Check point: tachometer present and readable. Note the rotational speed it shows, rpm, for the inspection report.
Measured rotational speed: 1300 rpm
